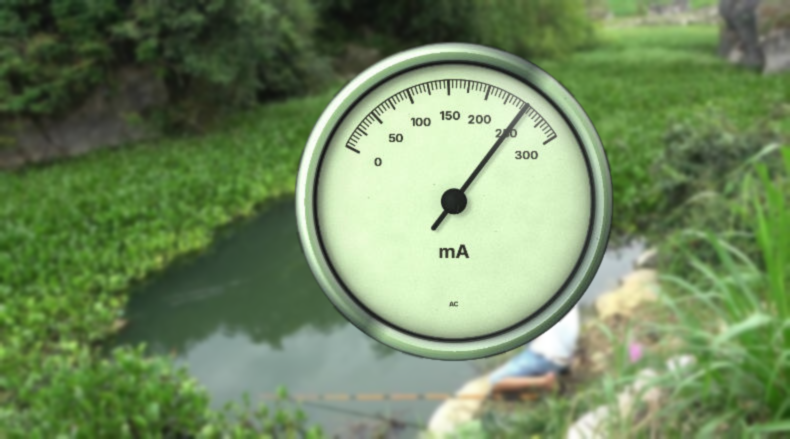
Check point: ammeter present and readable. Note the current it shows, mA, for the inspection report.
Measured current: 250 mA
